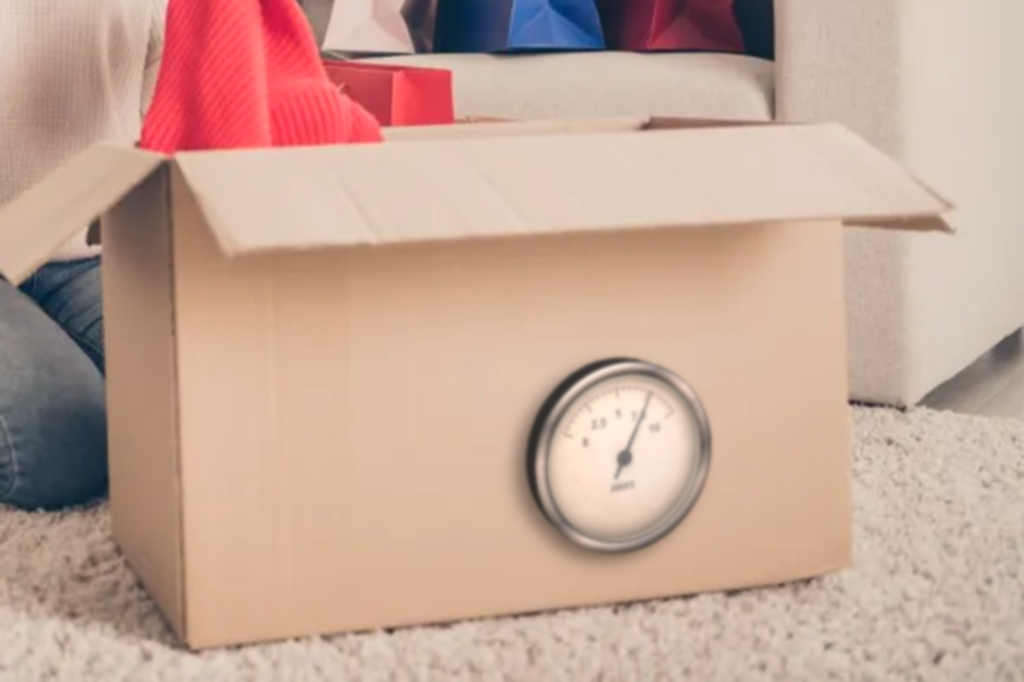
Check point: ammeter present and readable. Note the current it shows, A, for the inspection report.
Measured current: 7.5 A
